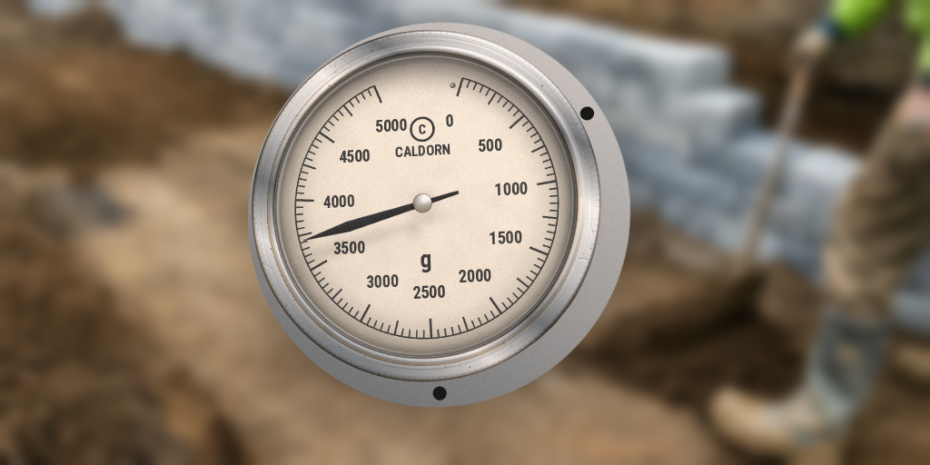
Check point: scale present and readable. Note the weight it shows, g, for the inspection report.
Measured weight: 3700 g
